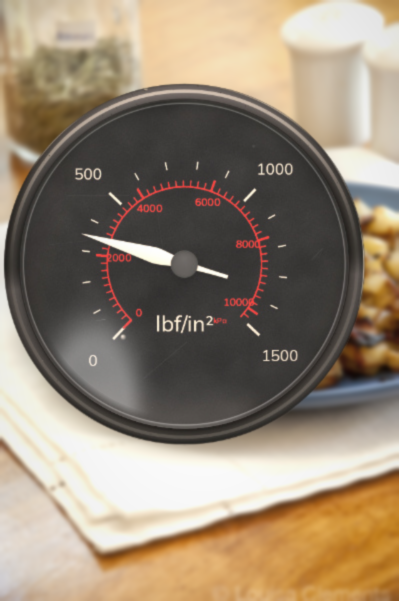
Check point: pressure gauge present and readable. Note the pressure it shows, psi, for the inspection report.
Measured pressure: 350 psi
